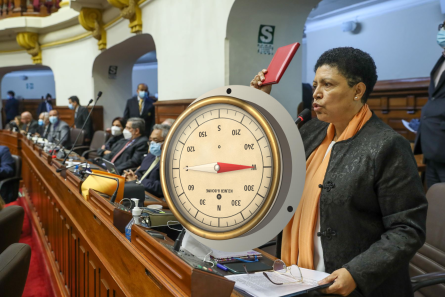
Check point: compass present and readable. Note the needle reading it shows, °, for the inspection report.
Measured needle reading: 270 °
